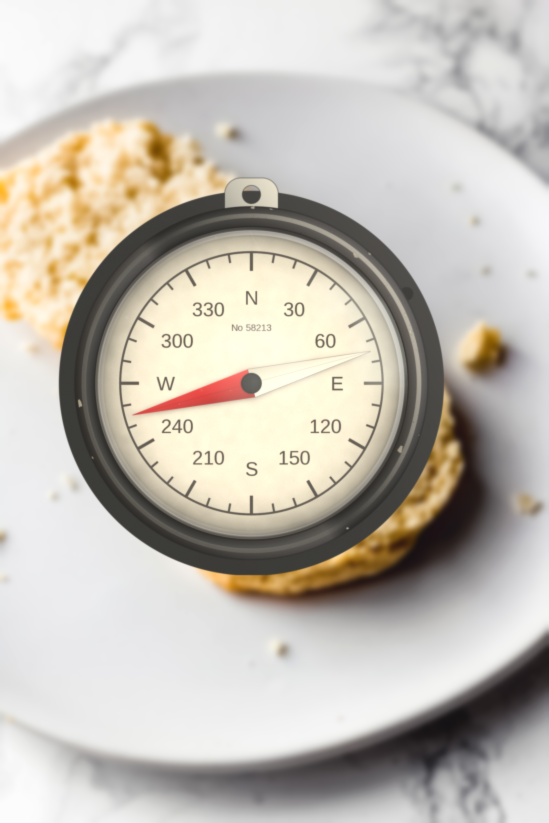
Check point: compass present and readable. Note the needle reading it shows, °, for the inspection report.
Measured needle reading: 255 °
